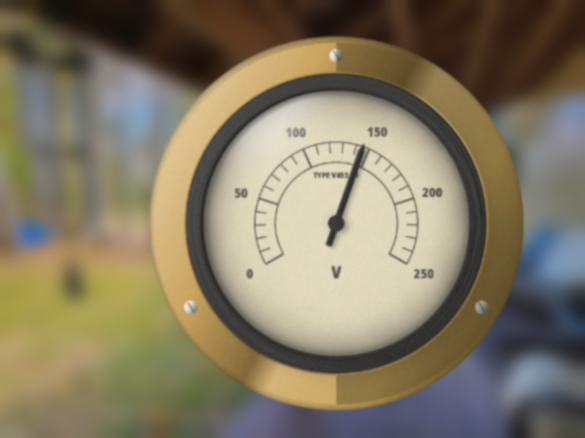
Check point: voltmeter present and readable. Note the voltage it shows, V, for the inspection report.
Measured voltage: 145 V
